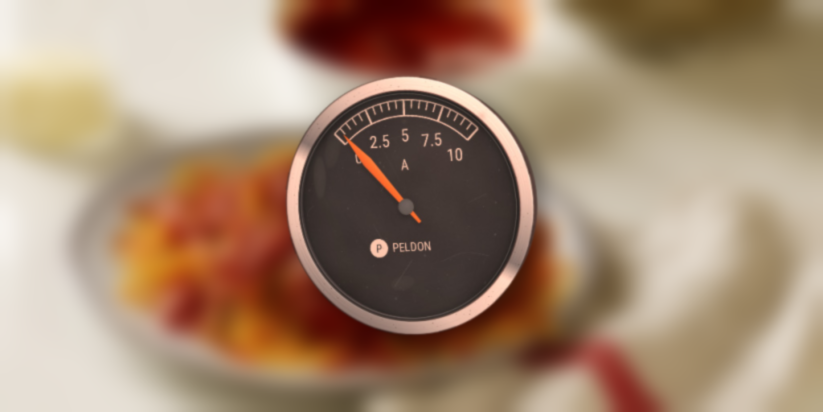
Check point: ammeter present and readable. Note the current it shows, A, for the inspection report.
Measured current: 0.5 A
